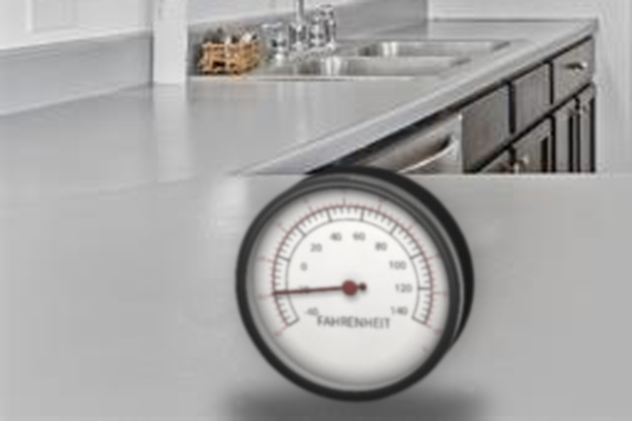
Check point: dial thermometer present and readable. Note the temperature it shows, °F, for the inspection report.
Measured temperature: -20 °F
